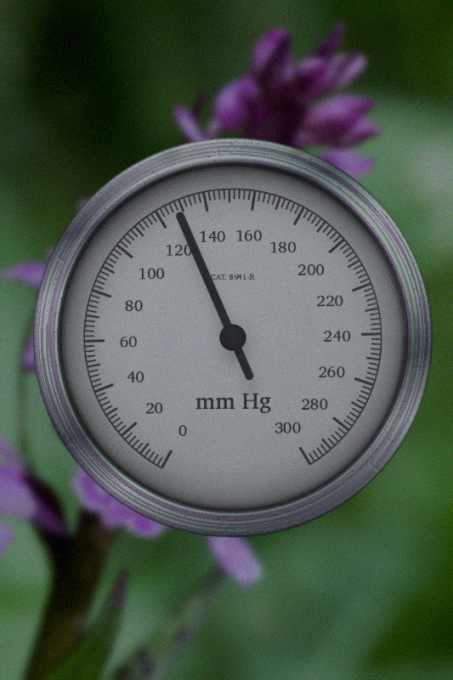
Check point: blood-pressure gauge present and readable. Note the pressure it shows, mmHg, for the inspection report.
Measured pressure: 128 mmHg
